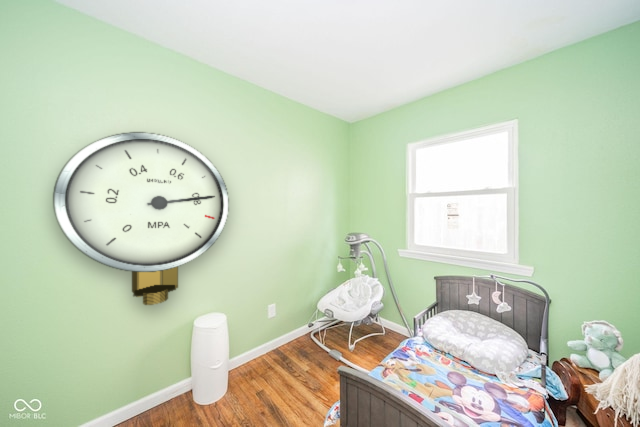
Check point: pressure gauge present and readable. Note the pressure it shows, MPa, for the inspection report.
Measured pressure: 0.8 MPa
